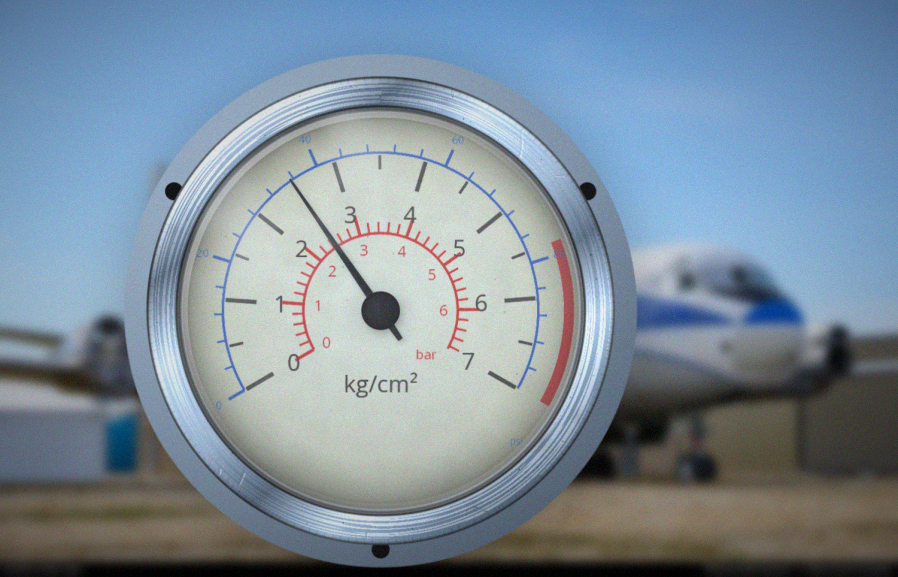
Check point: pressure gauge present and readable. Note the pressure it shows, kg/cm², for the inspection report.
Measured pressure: 2.5 kg/cm²
